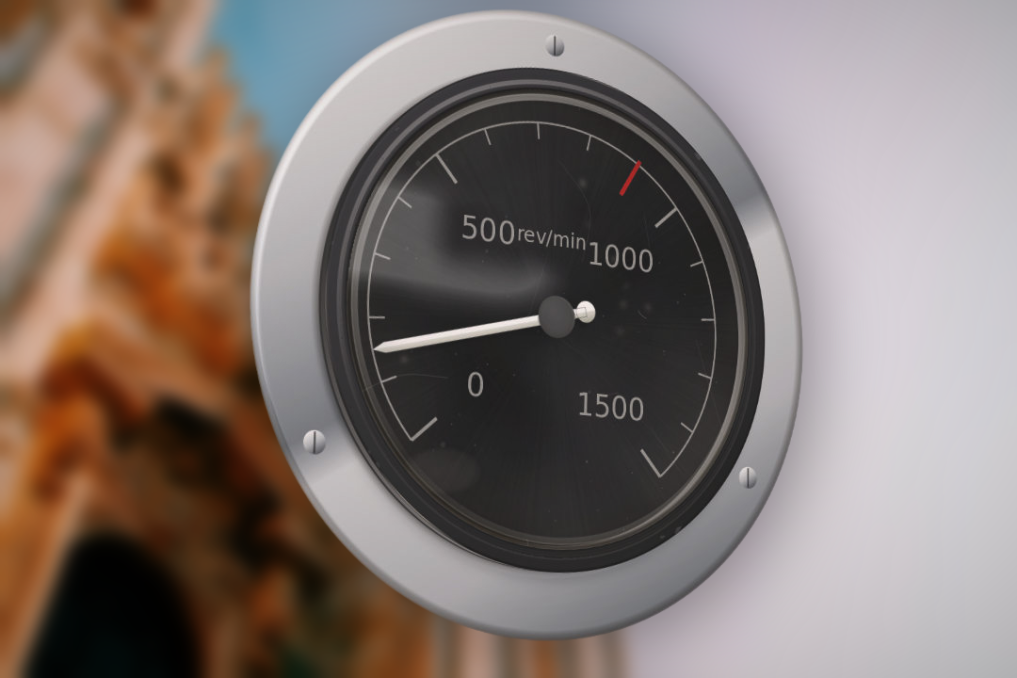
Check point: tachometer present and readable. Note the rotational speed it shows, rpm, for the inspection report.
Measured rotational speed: 150 rpm
